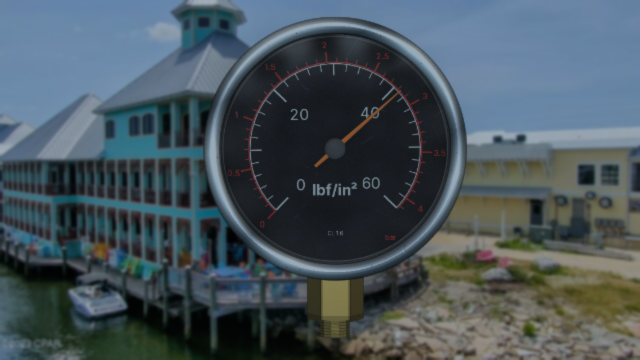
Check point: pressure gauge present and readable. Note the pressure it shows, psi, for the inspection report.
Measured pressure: 41 psi
